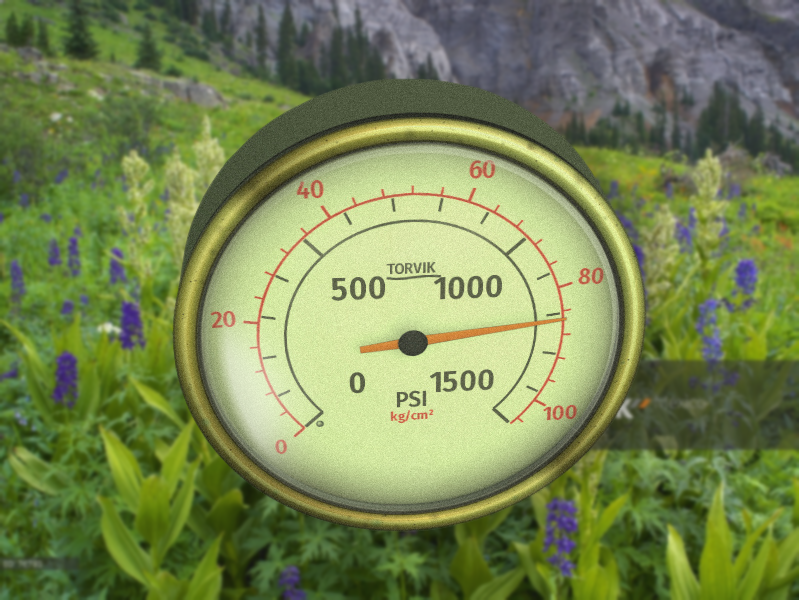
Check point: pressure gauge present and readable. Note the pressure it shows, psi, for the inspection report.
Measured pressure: 1200 psi
